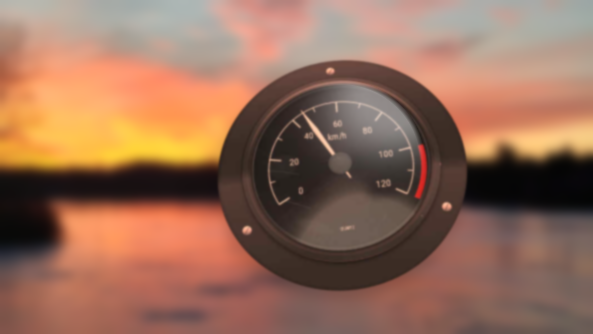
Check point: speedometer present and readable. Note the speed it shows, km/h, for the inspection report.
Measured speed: 45 km/h
